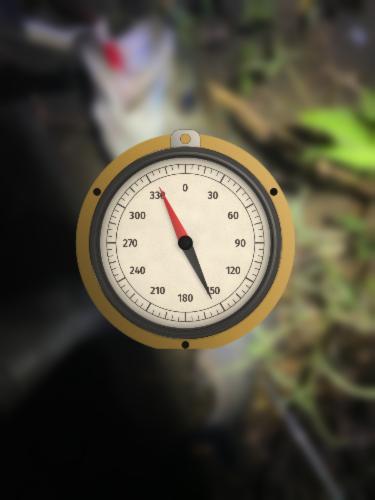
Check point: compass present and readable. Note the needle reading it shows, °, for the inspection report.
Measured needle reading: 335 °
